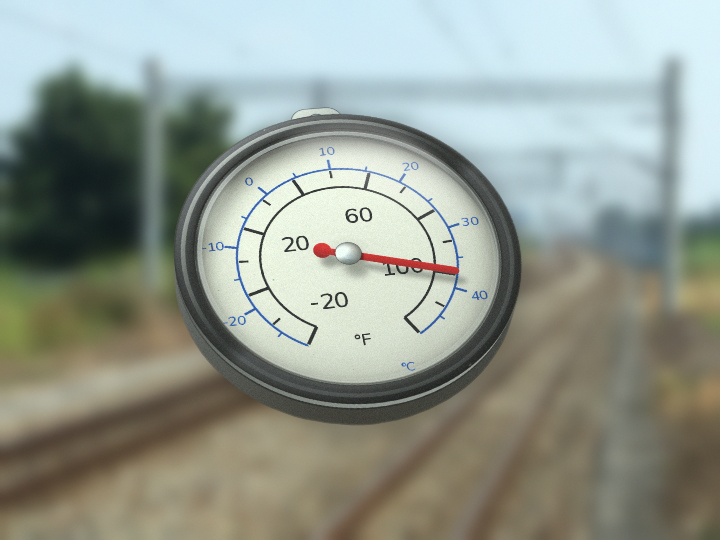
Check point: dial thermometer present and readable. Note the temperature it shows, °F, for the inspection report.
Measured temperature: 100 °F
